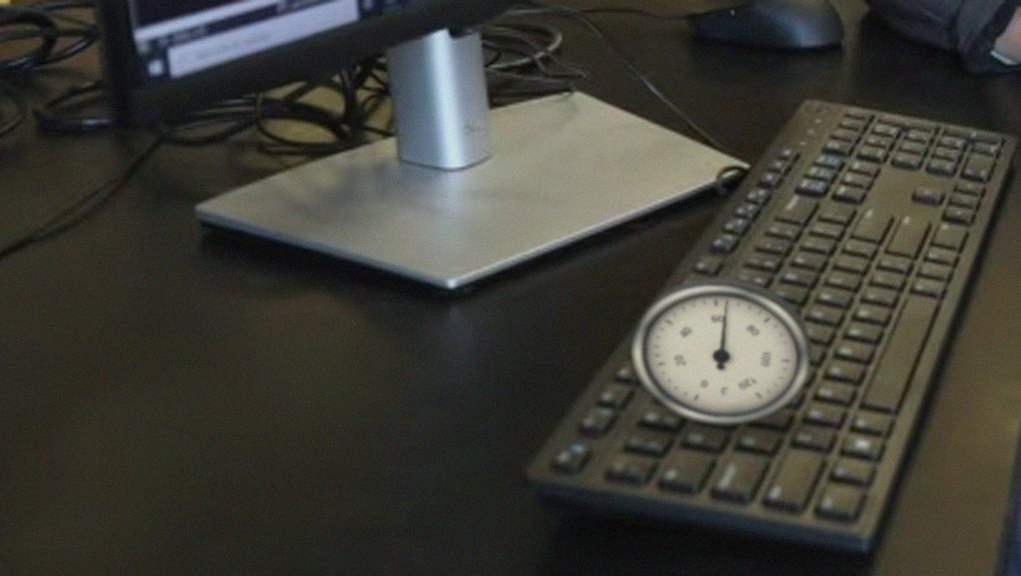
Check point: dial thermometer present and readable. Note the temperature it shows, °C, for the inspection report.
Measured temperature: 64 °C
